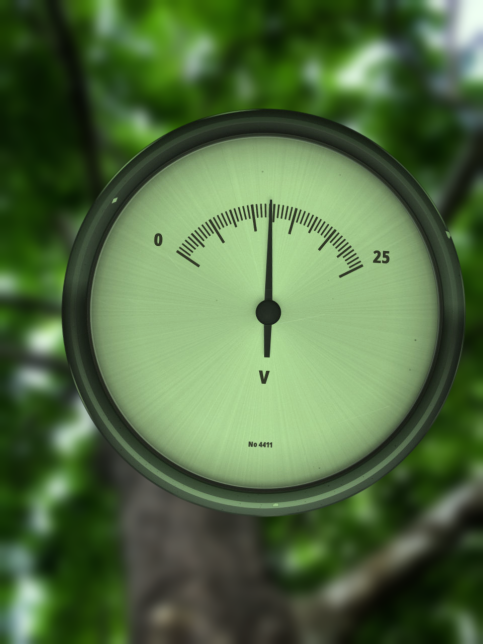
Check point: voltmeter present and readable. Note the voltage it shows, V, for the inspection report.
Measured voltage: 12 V
